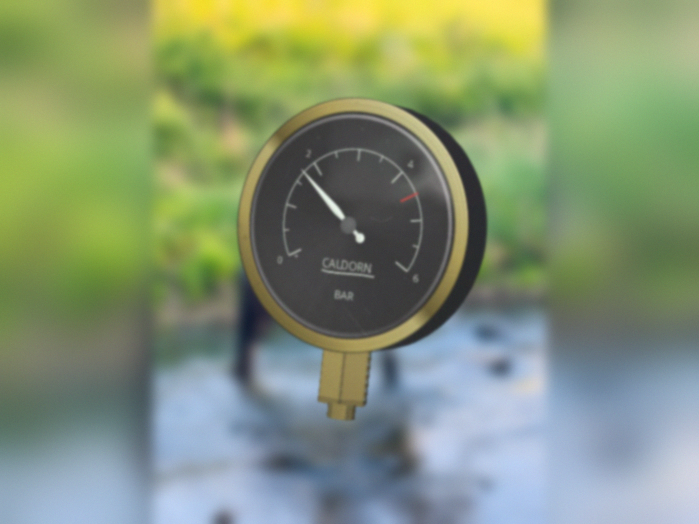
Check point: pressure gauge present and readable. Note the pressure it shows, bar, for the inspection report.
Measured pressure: 1.75 bar
